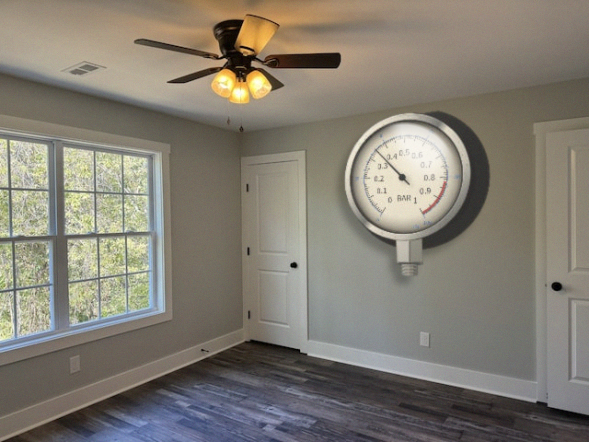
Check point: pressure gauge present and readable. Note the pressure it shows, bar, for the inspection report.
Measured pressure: 0.35 bar
